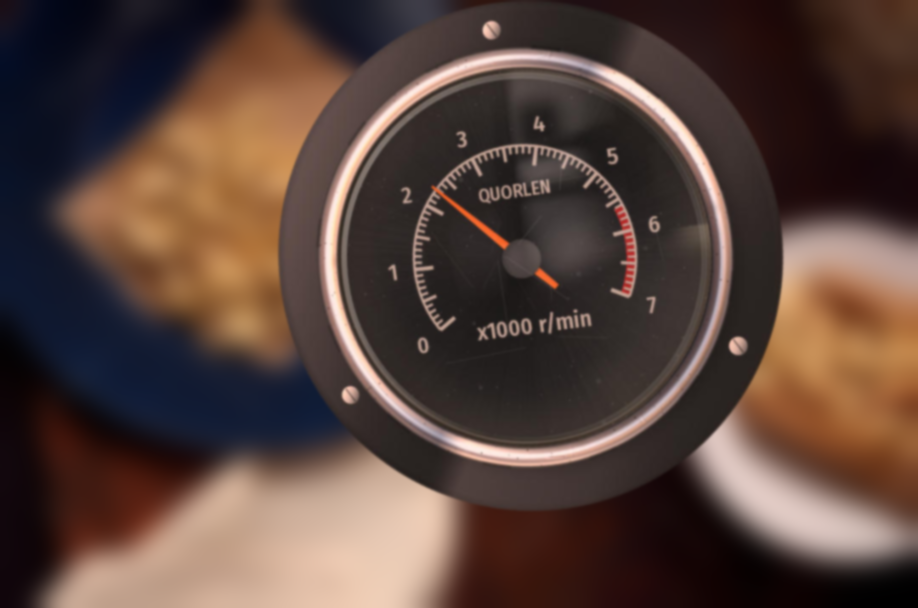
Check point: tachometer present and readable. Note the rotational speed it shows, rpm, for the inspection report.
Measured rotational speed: 2300 rpm
